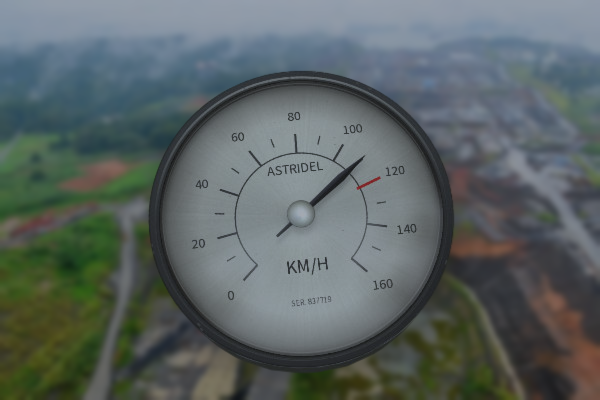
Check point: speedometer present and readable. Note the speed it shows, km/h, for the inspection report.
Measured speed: 110 km/h
